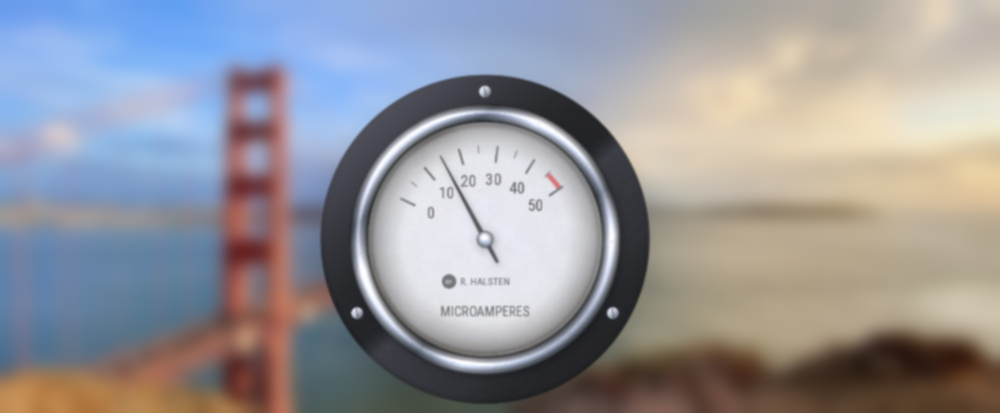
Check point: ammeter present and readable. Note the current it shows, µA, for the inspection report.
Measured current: 15 µA
